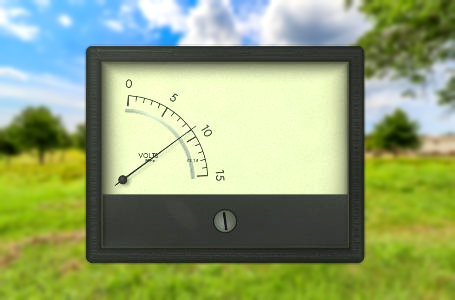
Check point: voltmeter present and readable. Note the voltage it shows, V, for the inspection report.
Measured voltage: 9 V
